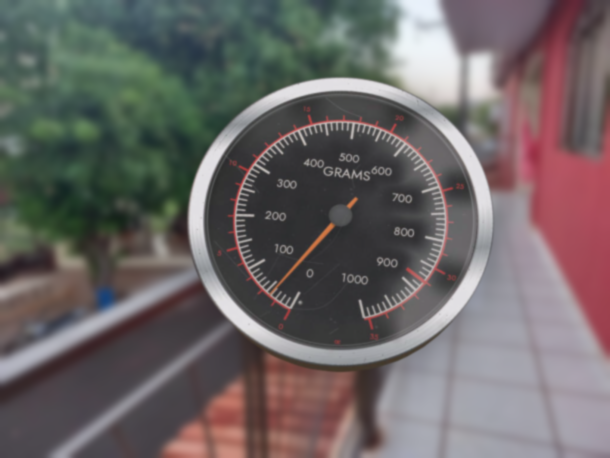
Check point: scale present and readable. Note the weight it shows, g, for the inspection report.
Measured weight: 40 g
